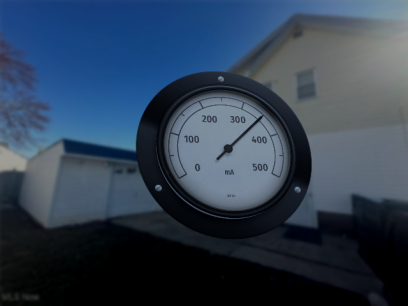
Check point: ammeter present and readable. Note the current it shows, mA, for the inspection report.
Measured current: 350 mA
